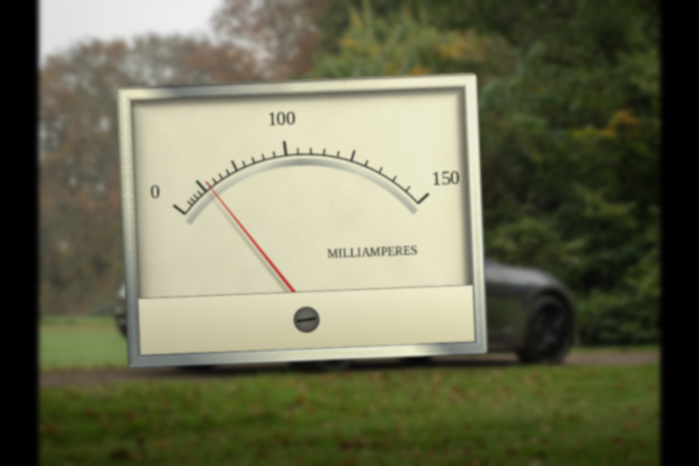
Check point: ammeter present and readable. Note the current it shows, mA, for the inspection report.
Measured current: 55 mA
